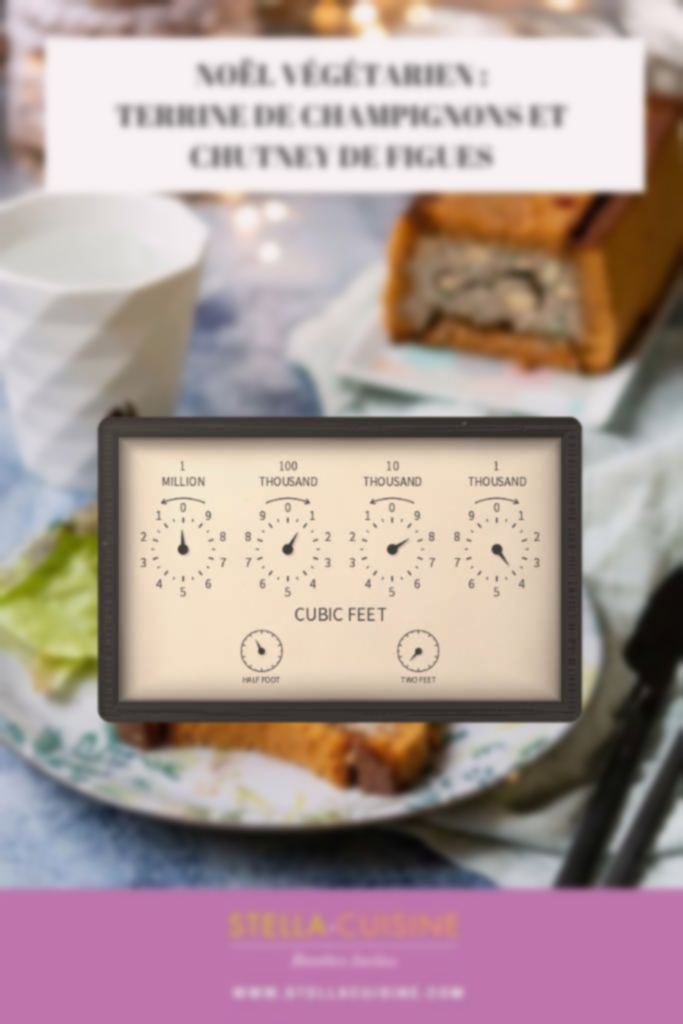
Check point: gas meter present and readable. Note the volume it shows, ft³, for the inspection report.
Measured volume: 8400 ft³
